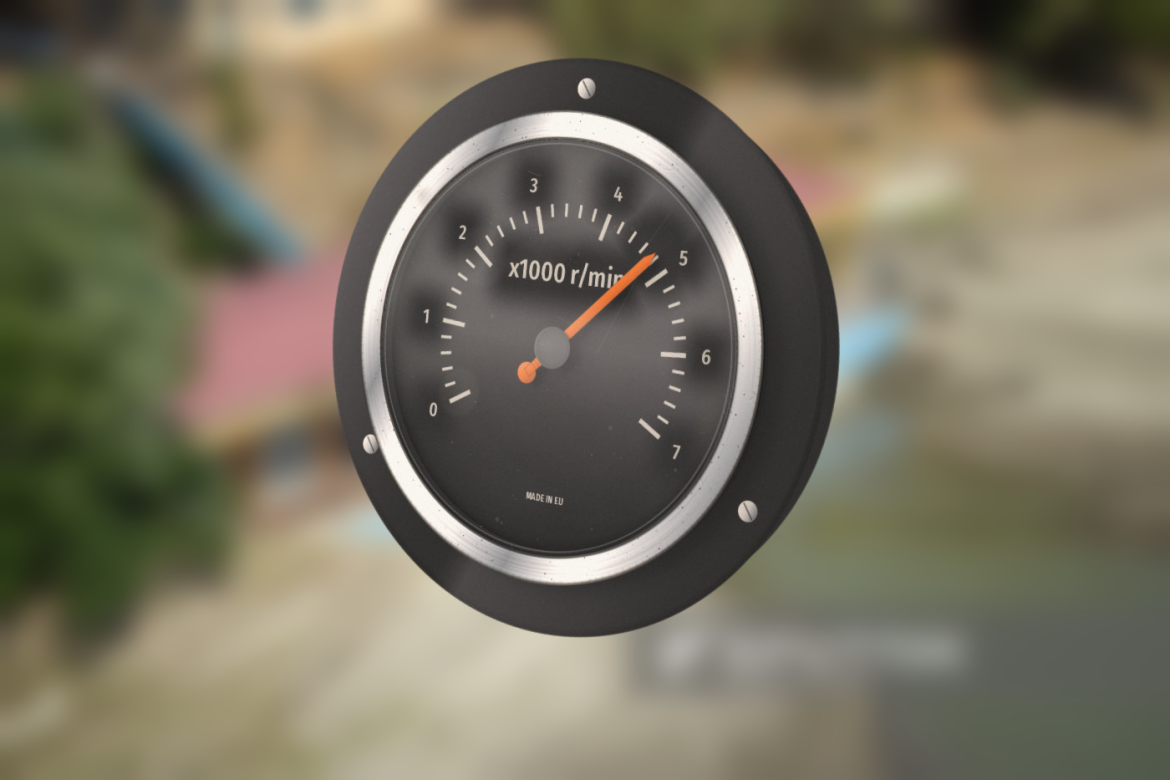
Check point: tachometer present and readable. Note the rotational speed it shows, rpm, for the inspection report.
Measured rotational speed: 4800 rpm
